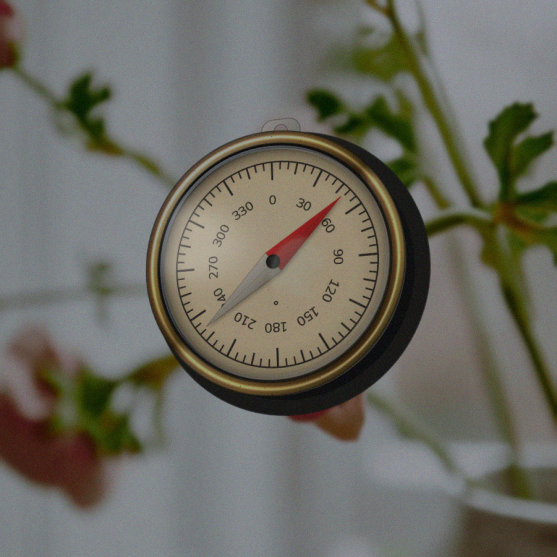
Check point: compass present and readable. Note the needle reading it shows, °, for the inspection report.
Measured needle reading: 50 °
